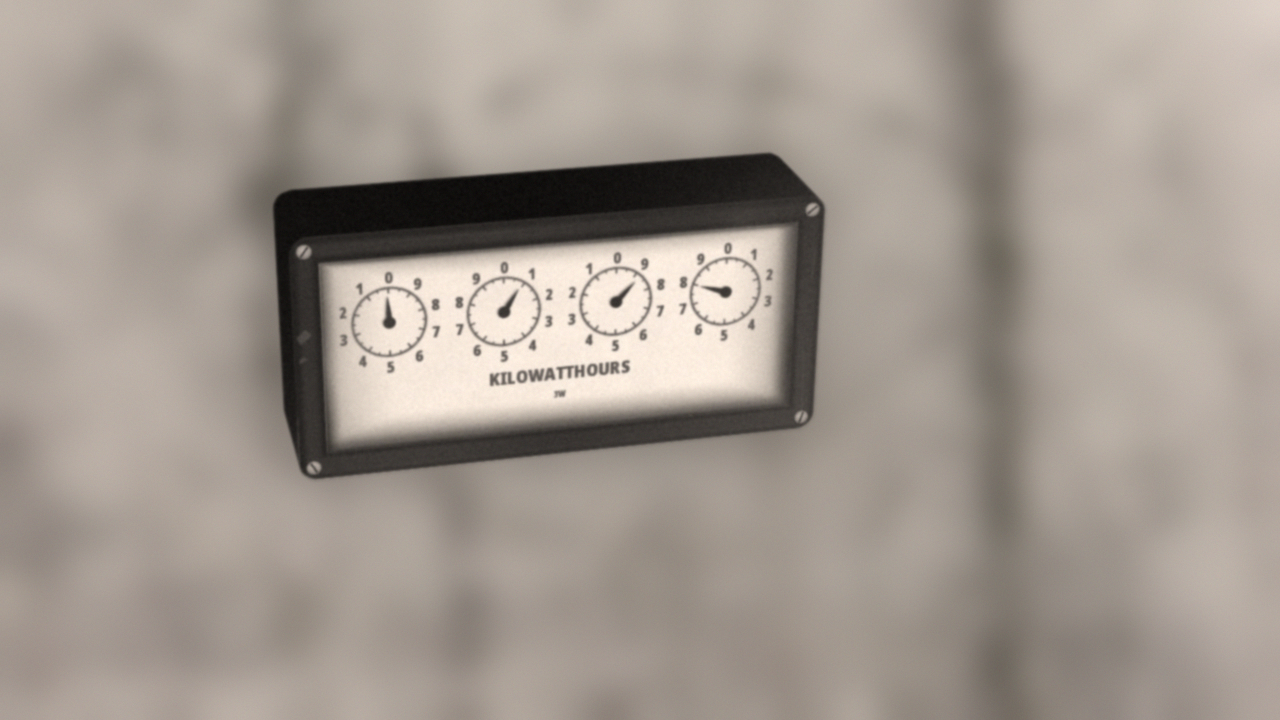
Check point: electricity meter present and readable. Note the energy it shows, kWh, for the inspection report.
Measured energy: 88 kWh
